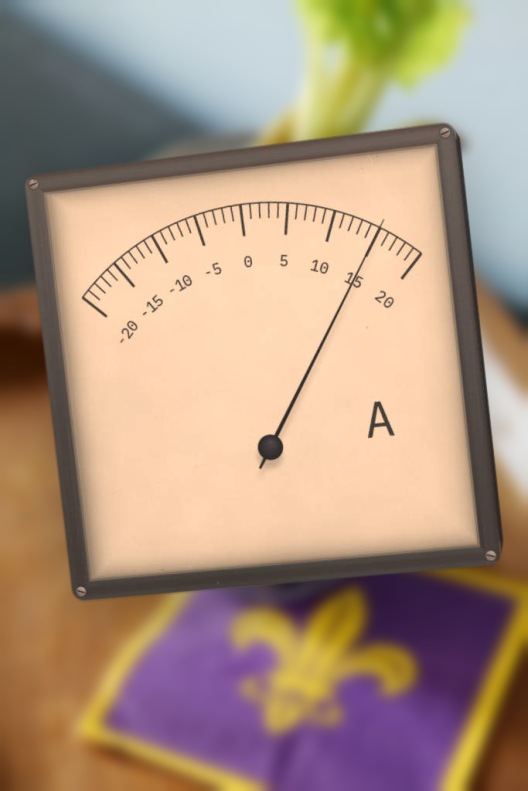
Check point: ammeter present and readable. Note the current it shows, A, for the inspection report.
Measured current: 15 A
